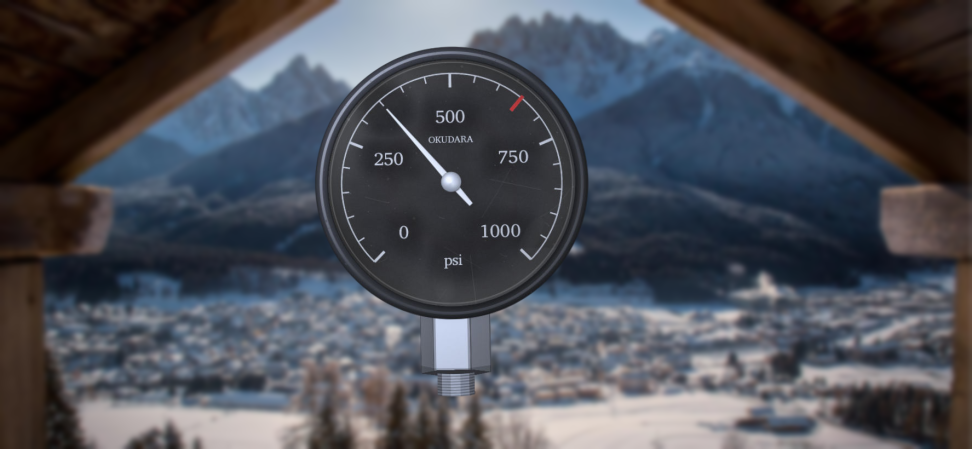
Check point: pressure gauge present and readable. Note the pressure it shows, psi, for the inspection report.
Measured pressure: 350 psi
